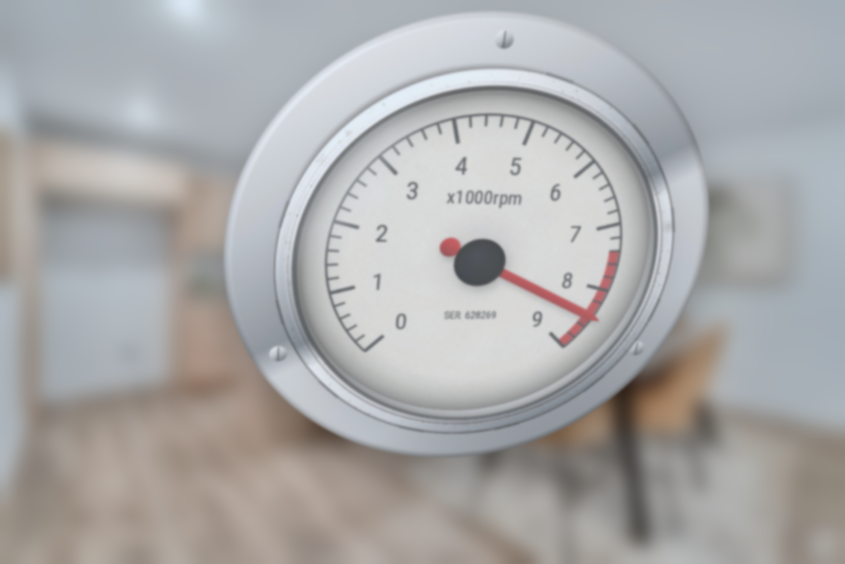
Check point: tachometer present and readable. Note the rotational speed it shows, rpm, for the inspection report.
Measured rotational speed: 8400 rpm
